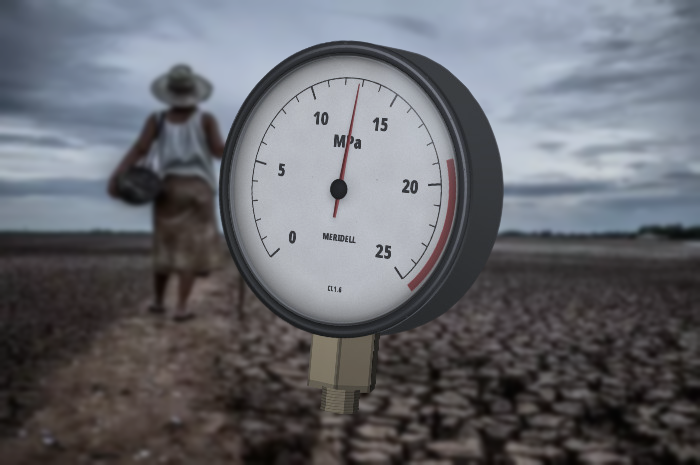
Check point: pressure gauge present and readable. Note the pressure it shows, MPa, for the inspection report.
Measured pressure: 13 MPa
